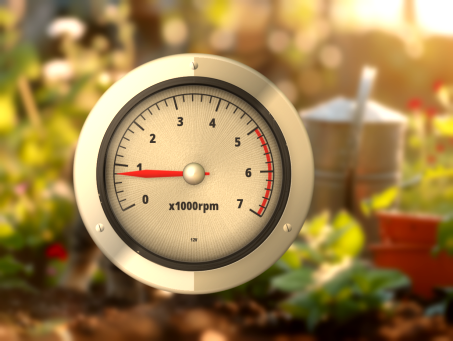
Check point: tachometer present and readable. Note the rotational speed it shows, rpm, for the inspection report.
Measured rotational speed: 800 rpm
